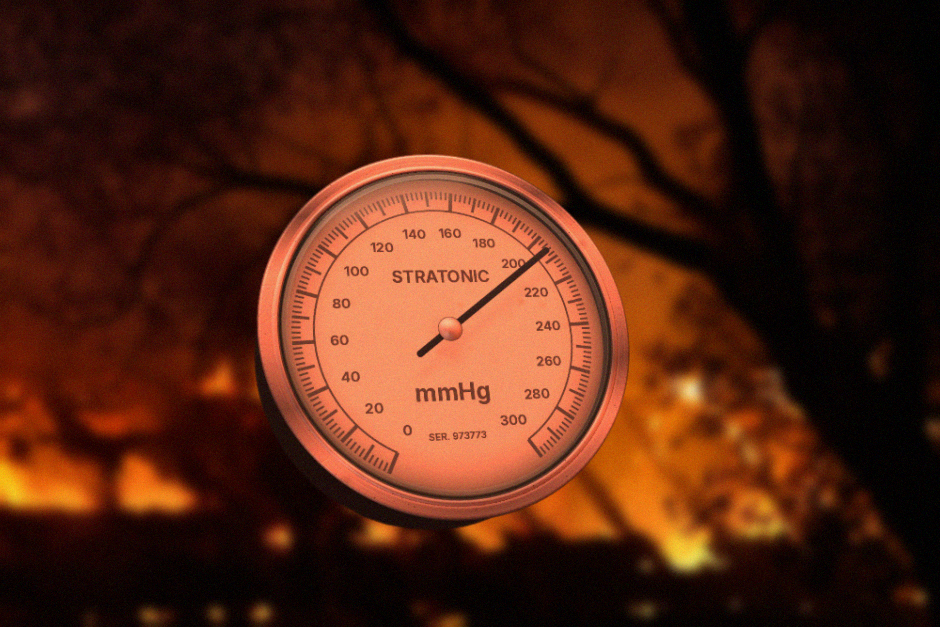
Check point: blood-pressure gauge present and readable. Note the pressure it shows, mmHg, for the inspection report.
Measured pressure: 206 mmHg
